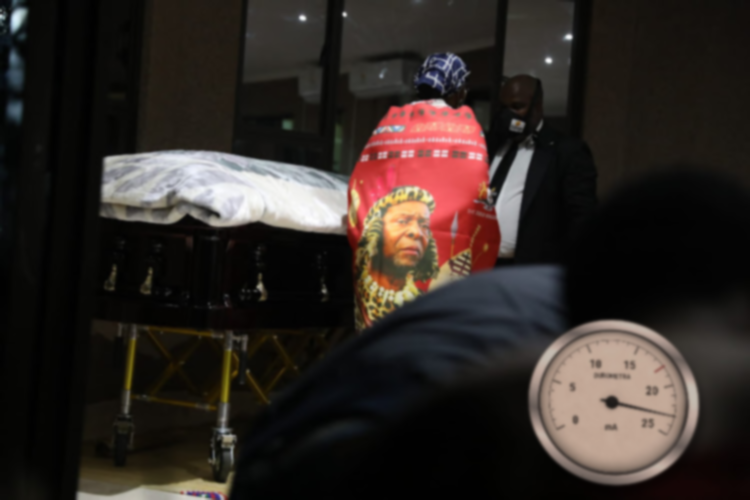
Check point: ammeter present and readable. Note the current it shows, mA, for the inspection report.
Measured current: 23 mA
